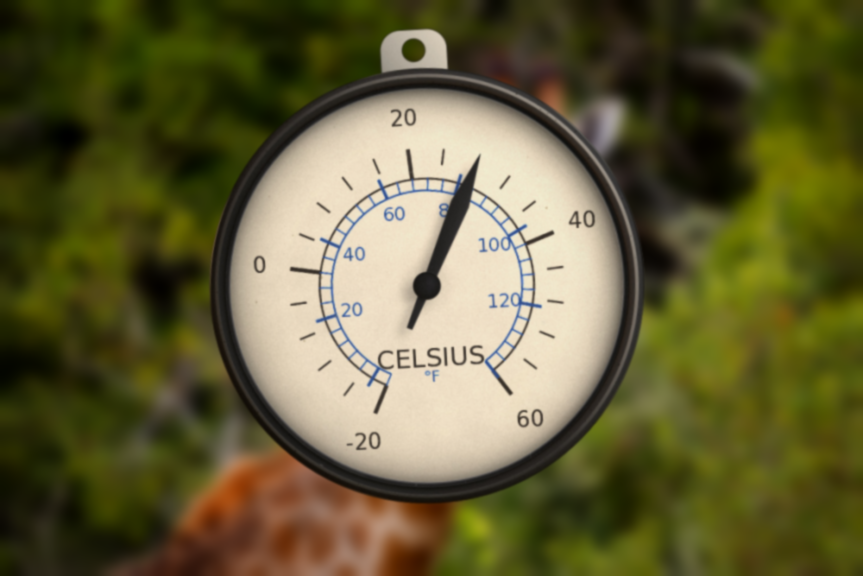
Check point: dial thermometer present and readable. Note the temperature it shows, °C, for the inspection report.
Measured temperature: 28 °C
